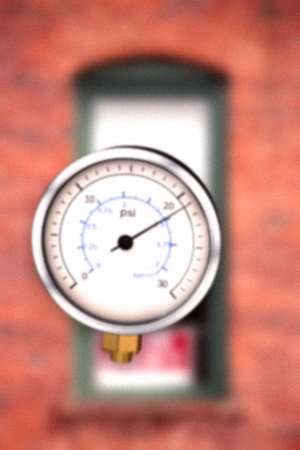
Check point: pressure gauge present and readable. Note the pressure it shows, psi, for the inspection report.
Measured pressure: 21 psi
